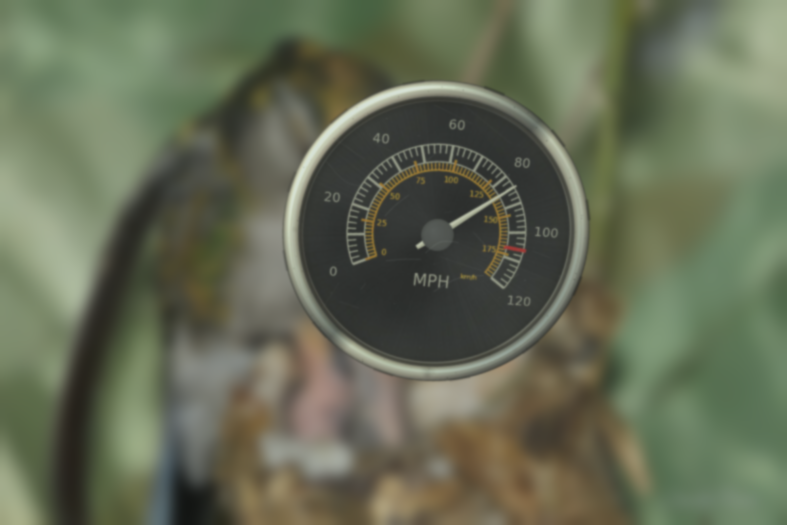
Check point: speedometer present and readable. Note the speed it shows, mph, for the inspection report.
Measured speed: 84 mph
